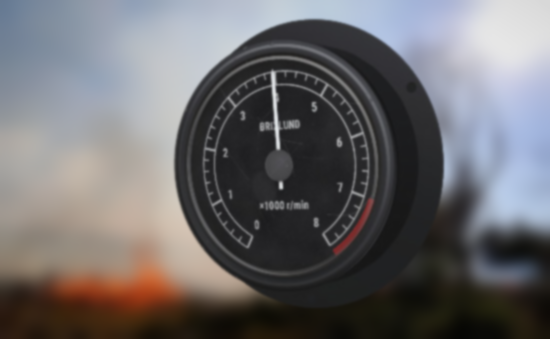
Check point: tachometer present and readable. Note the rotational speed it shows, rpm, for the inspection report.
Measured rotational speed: 4000 rpm
